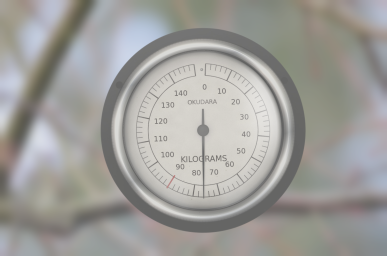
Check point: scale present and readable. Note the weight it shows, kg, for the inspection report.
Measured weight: 76 kg
